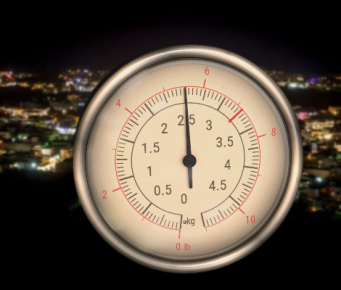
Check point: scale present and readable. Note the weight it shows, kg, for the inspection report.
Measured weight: 2.5 kg
